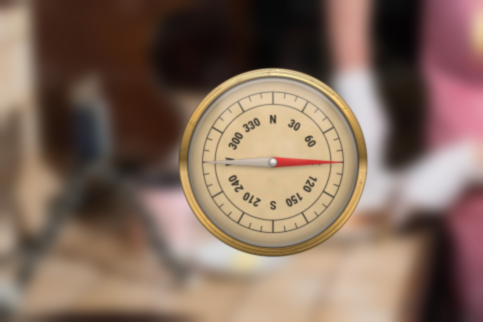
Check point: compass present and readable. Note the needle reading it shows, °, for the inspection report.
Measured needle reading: 90 °
